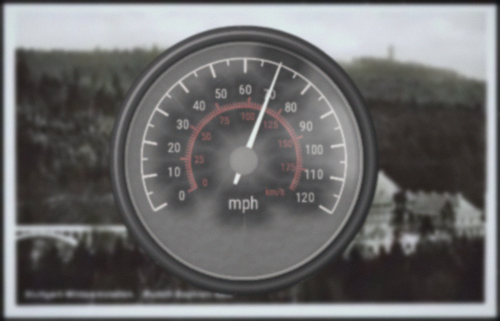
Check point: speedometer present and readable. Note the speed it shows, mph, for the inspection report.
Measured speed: 70 mph
